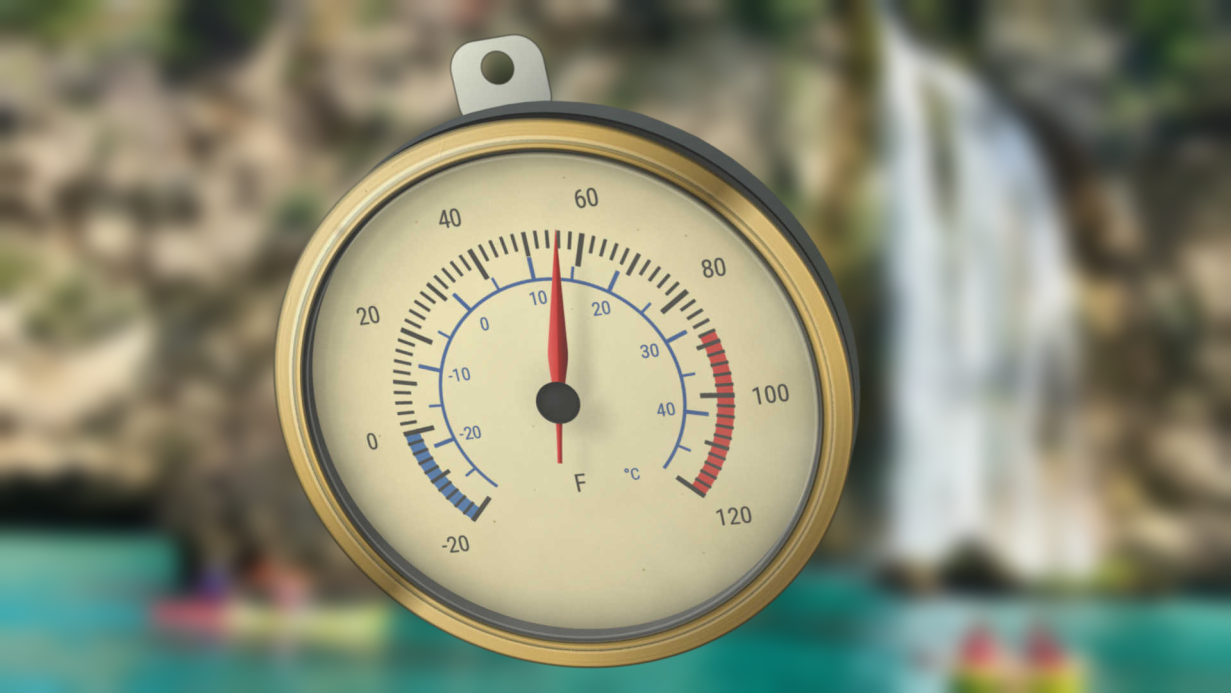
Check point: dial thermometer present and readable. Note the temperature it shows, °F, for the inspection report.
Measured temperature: 56 °F
